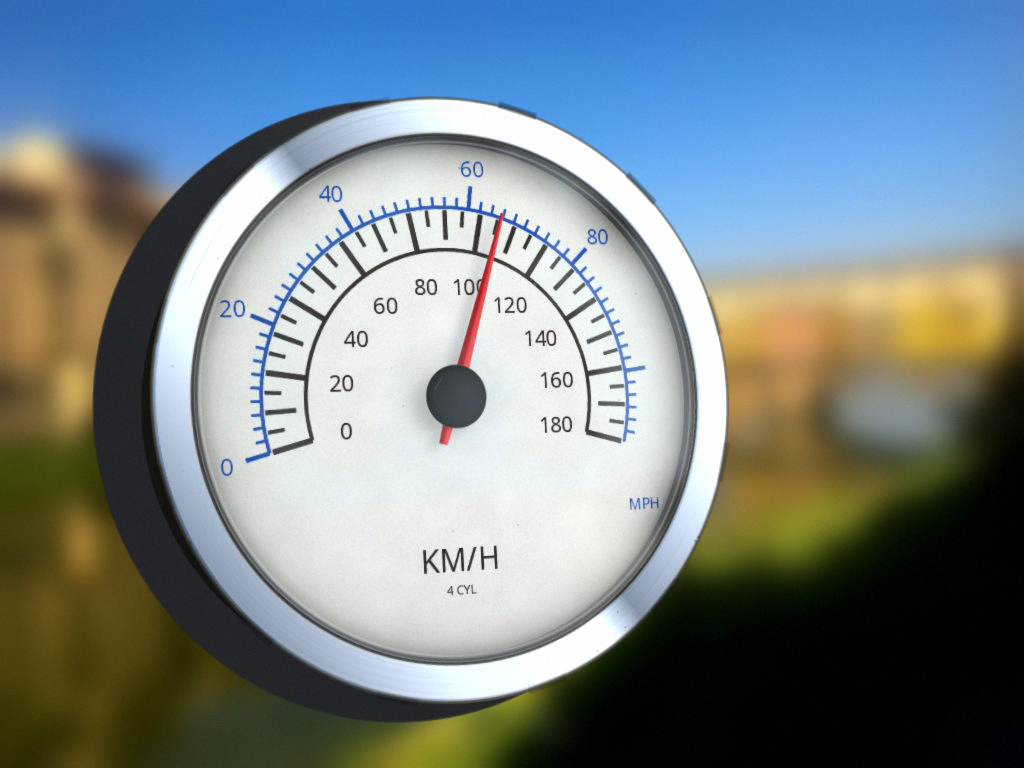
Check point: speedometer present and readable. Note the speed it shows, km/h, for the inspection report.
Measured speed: 105 km/h
